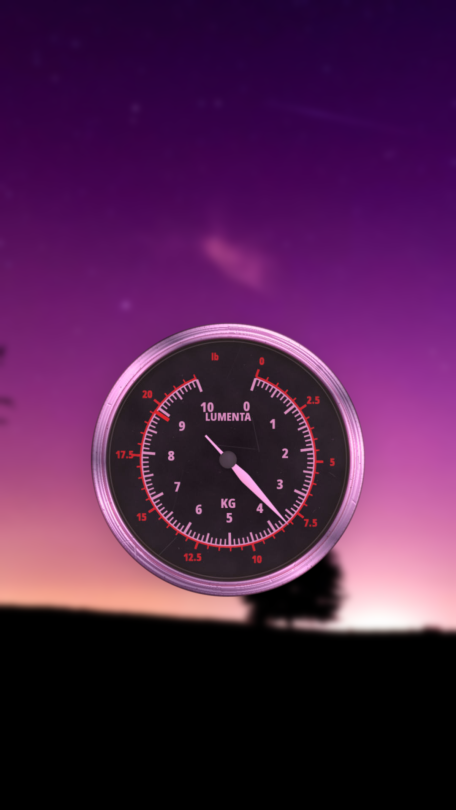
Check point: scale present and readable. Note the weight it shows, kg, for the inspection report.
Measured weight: 3.7 kg
